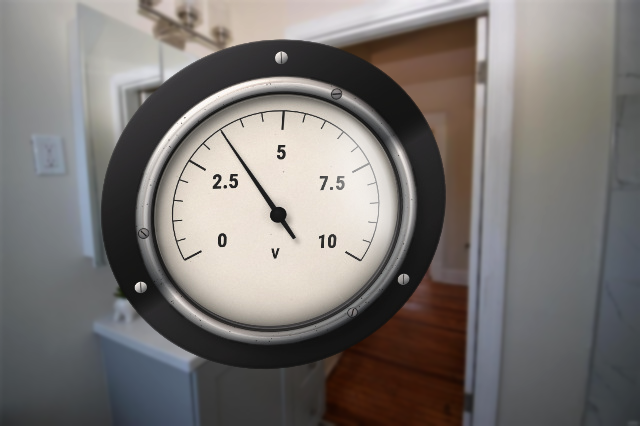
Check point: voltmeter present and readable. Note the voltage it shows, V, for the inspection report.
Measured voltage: 3.5 V
